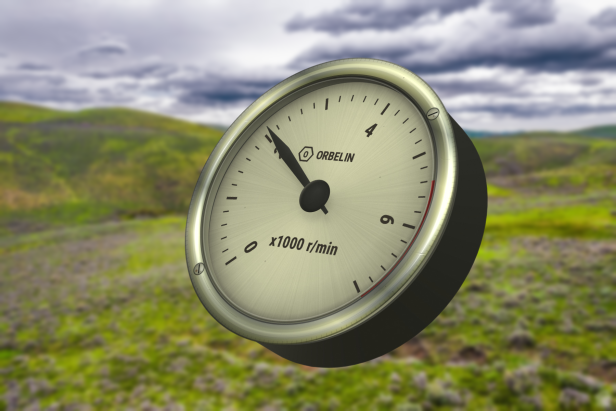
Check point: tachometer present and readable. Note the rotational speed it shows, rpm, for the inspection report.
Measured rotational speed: 2100 rpm
